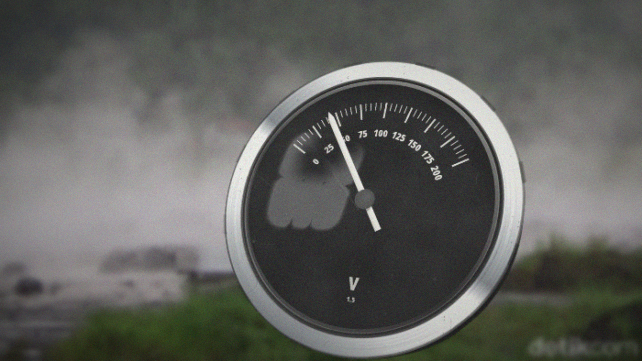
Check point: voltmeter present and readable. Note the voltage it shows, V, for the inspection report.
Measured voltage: 45 V
